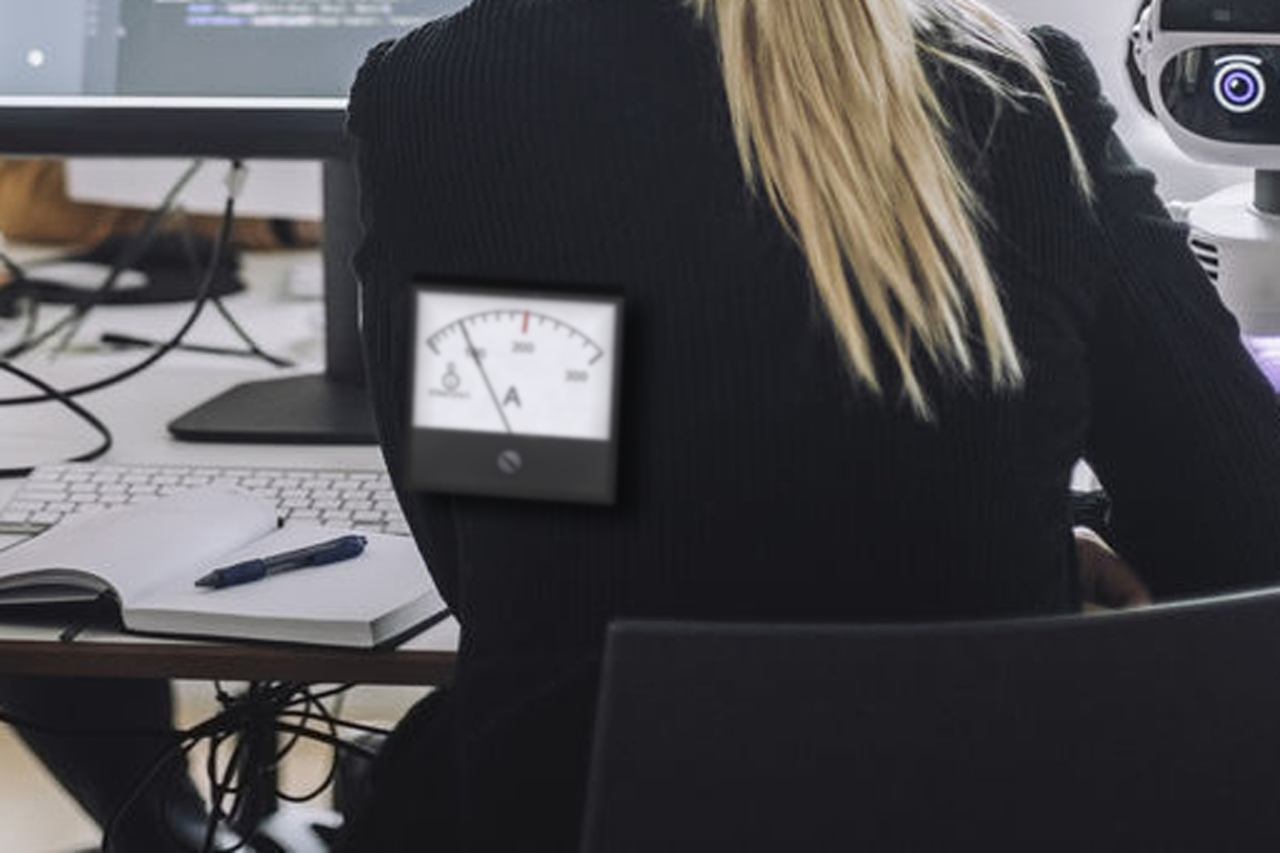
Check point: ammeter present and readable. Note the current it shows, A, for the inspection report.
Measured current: 100 A
